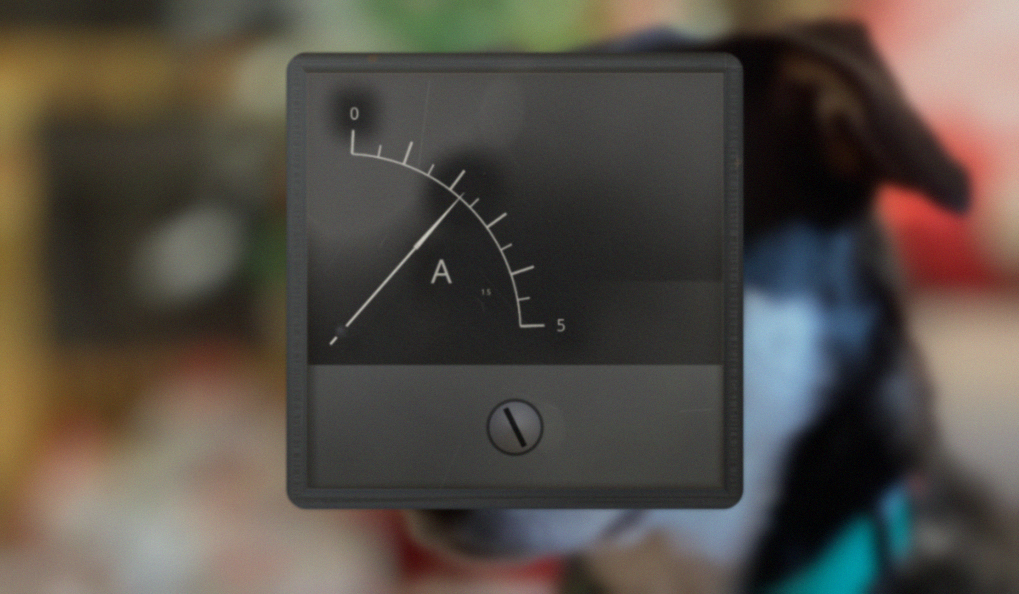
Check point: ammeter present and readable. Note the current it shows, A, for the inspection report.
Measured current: 2.25 A
